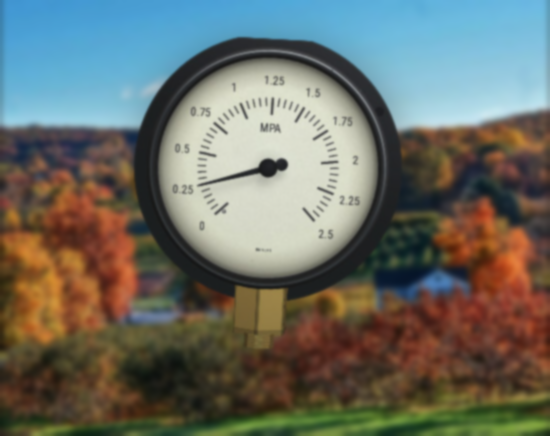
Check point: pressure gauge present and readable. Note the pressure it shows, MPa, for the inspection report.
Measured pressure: 0.25 MPa
